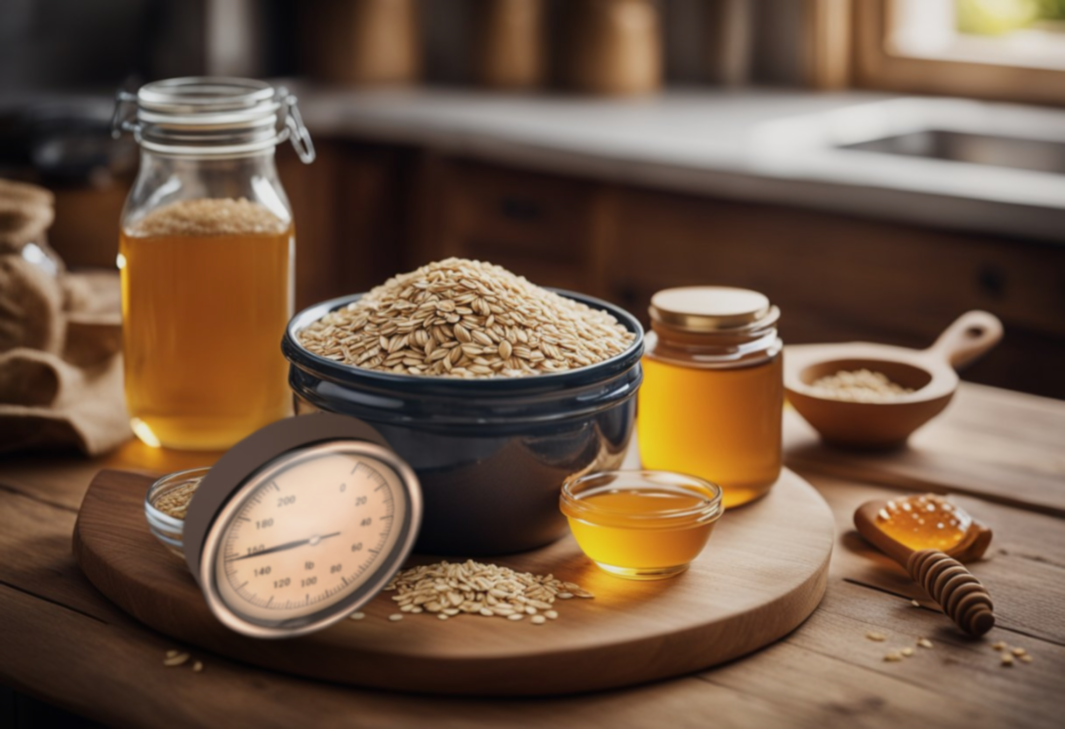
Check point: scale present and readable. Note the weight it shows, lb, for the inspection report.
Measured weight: 160 lb
